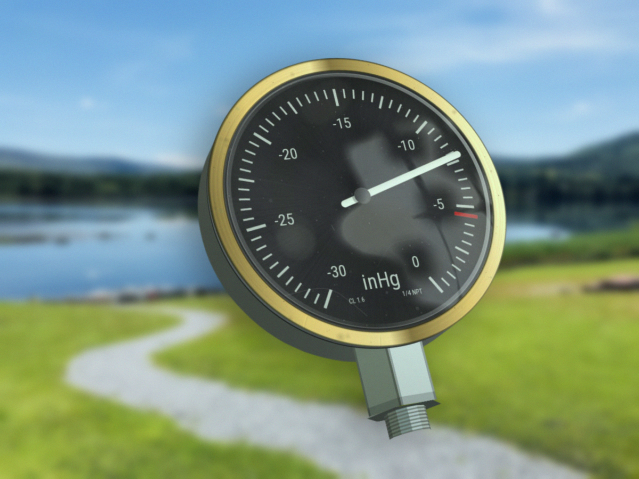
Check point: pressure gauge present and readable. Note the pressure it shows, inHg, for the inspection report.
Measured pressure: -7.75 inHg
